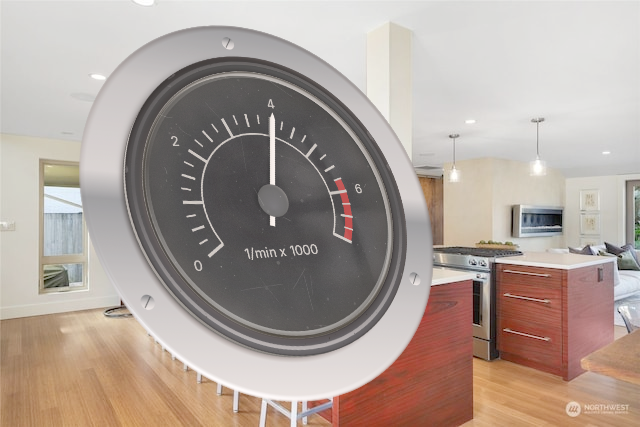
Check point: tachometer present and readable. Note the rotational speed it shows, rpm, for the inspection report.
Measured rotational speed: 4000 rpm
